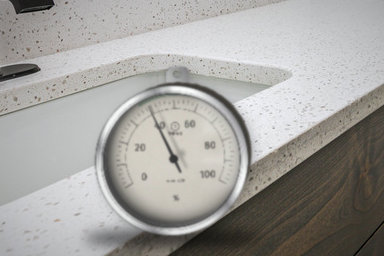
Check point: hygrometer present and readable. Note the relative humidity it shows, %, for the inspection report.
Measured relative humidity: 40 %
